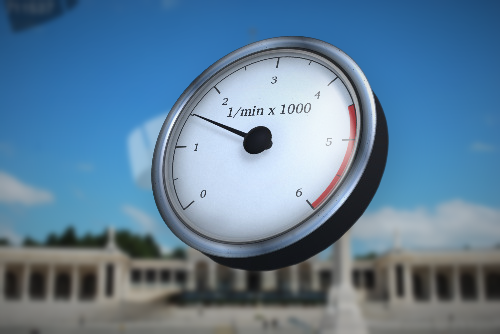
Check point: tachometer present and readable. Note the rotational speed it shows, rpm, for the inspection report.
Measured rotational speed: 1500 rpm
